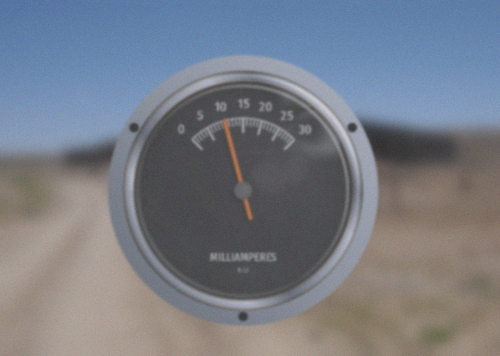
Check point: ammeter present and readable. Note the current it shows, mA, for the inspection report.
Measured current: 10 mA
